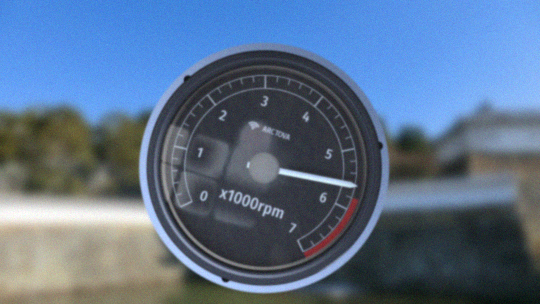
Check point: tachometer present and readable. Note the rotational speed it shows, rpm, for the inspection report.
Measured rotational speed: 5600 rpm
